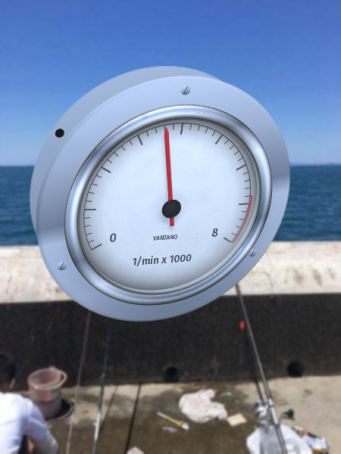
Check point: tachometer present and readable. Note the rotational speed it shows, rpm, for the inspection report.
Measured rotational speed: 3600 rpm
